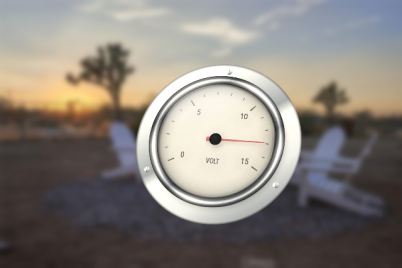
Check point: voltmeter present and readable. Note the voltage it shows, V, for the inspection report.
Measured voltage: 13 V
